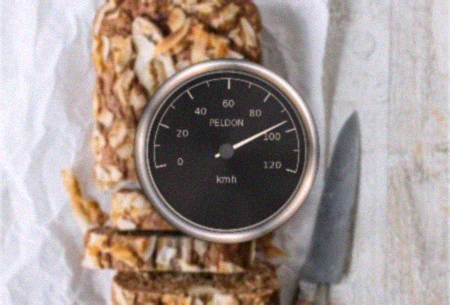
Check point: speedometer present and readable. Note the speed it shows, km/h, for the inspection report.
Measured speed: 95 km/h
